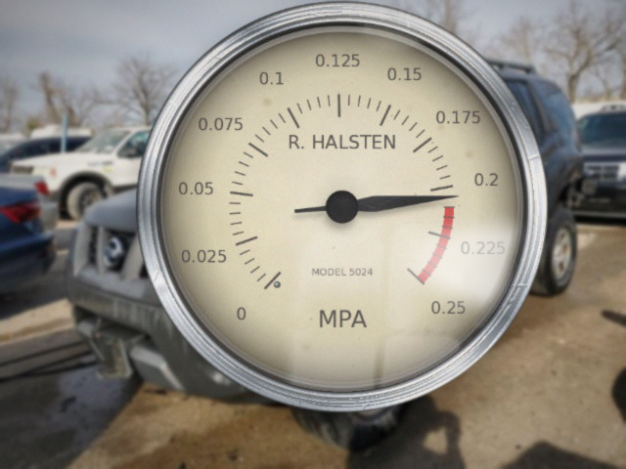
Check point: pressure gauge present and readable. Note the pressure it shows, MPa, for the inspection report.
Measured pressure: 0.205 MPa
